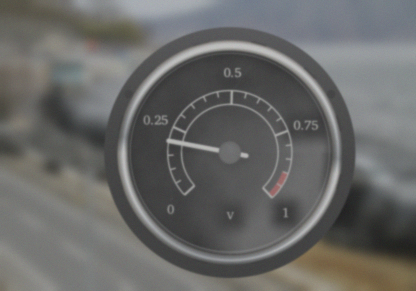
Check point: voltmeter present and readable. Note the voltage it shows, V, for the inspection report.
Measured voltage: 0.2 V
